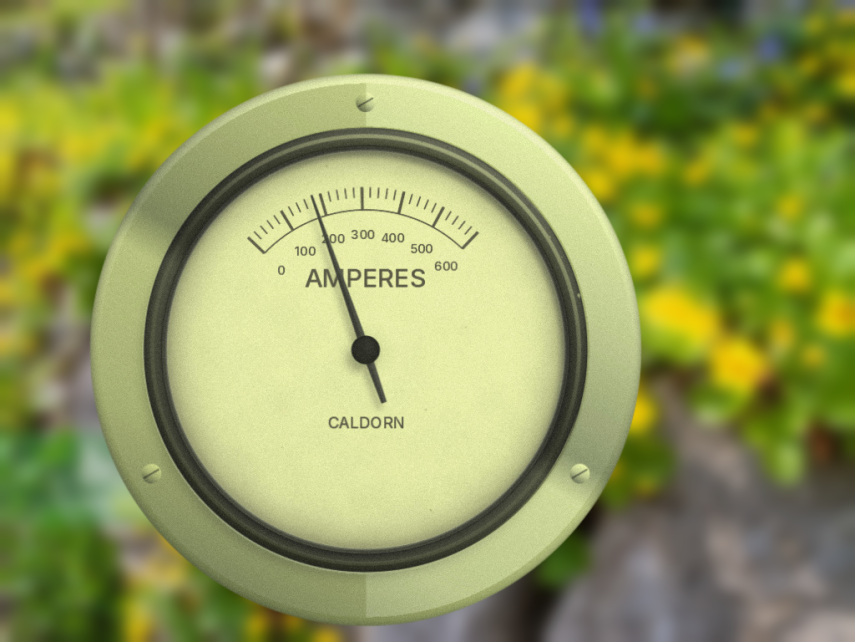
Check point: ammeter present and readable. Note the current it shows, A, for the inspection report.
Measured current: 180 A
